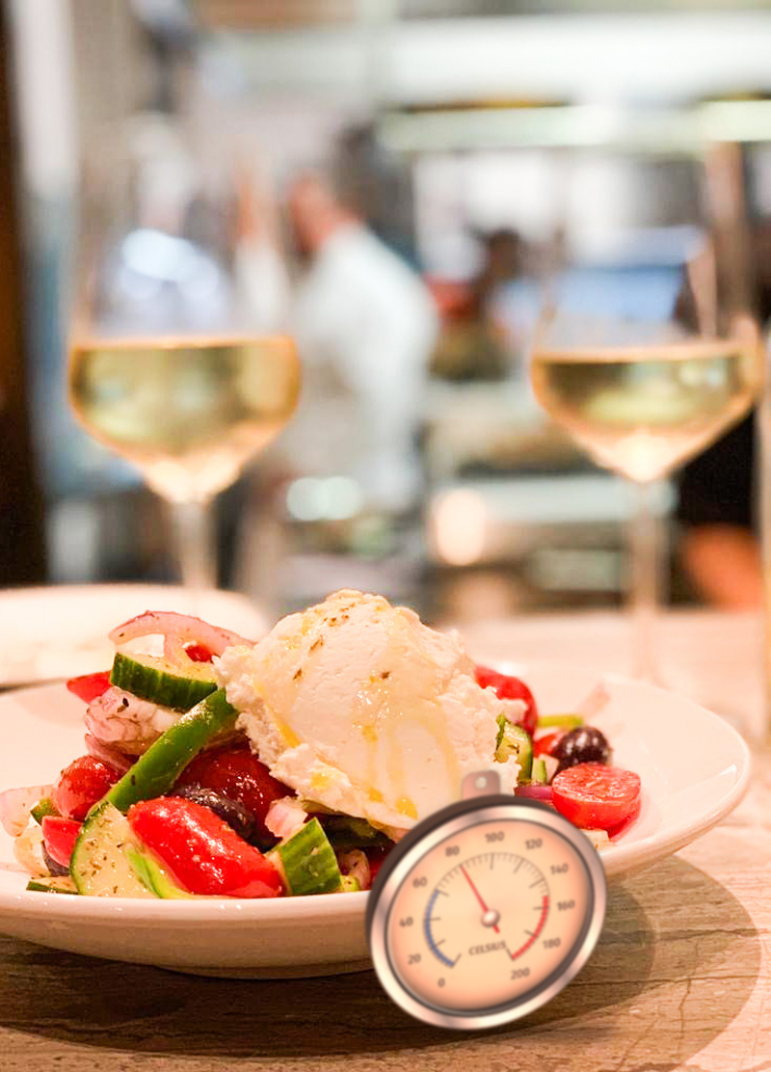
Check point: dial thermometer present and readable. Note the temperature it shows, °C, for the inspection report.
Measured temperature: 80 °C
